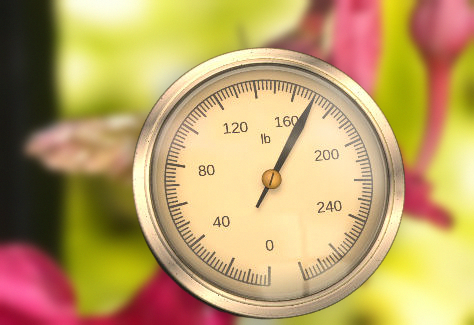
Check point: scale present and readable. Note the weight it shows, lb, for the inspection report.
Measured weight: 170 lb
